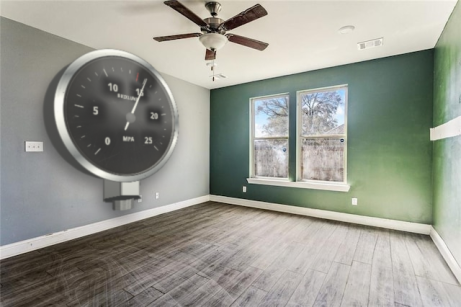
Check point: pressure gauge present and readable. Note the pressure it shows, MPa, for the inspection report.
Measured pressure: 15 MPa
